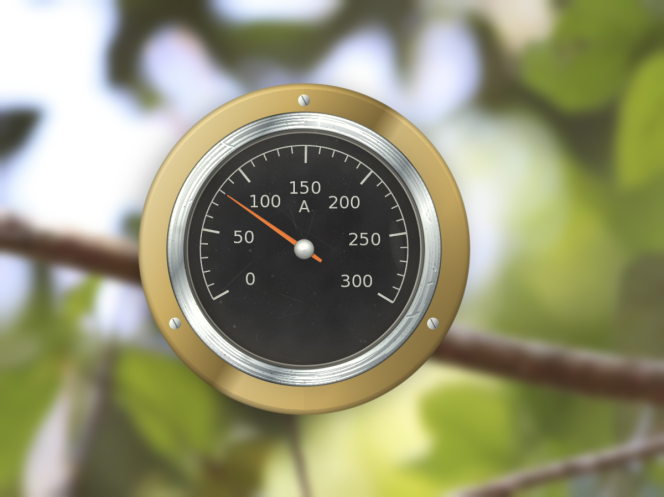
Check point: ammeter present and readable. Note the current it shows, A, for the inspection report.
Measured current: 80 A
